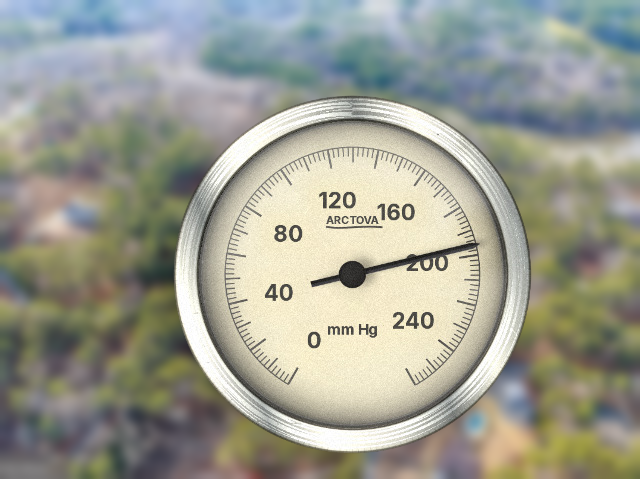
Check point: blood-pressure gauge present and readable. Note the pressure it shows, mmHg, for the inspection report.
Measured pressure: 196 mmHg
